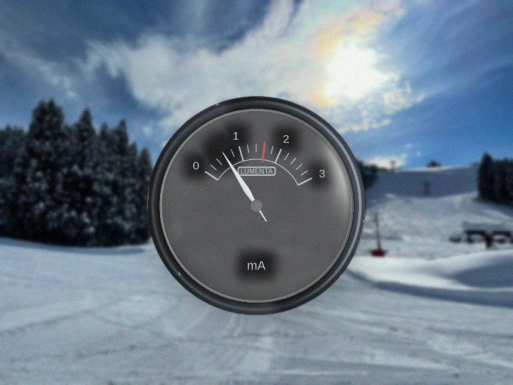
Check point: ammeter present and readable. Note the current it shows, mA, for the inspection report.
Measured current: 0.6 mA
